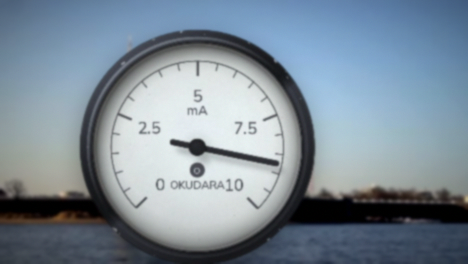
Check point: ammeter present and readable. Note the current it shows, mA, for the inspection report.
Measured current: 8.75 mA
